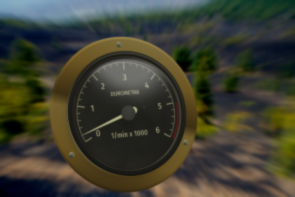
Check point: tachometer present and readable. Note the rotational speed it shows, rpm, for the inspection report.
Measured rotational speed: 200 rpm
